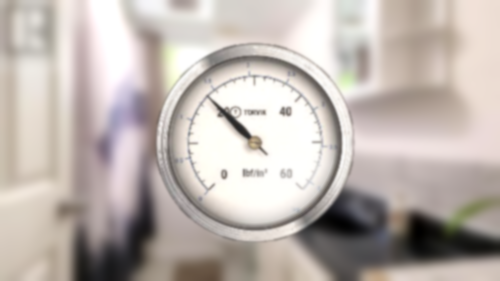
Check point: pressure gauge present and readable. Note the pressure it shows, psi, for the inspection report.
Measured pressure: 20 psi
